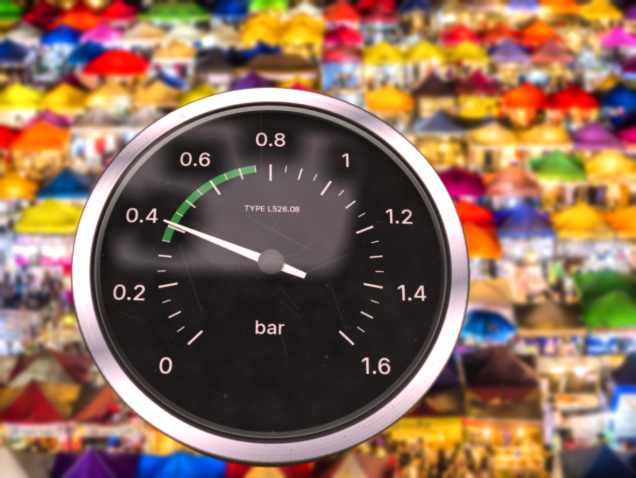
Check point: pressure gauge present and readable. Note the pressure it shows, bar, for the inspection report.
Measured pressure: 0.4 bar
